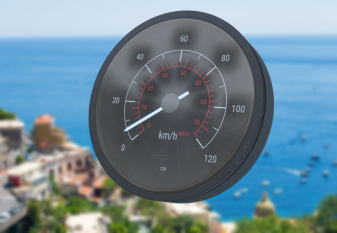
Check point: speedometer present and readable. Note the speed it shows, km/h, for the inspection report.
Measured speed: 5 km/h
